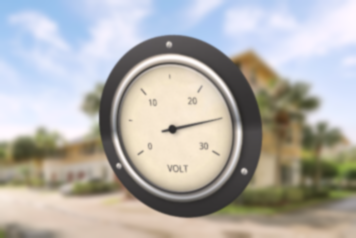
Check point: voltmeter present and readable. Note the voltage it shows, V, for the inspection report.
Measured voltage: 25 V
